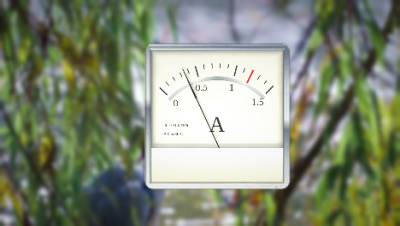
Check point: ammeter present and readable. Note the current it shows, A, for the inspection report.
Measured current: 0.35 A
